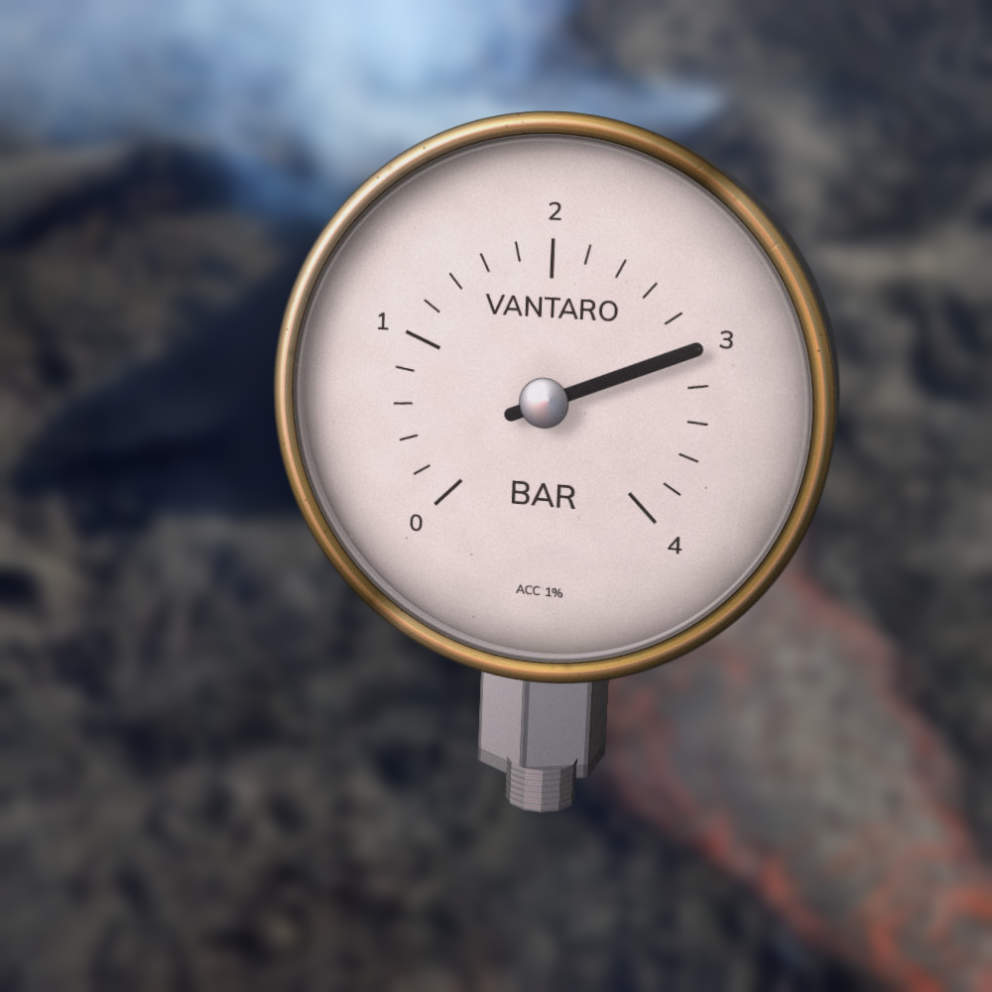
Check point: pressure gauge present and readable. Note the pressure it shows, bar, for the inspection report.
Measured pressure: 3 bar
